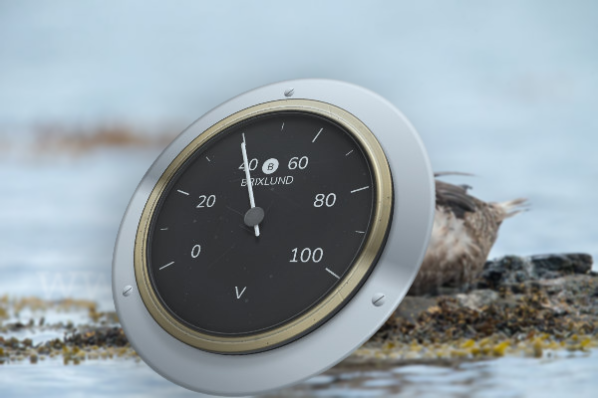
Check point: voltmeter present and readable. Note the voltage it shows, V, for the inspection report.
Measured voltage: 40 V
